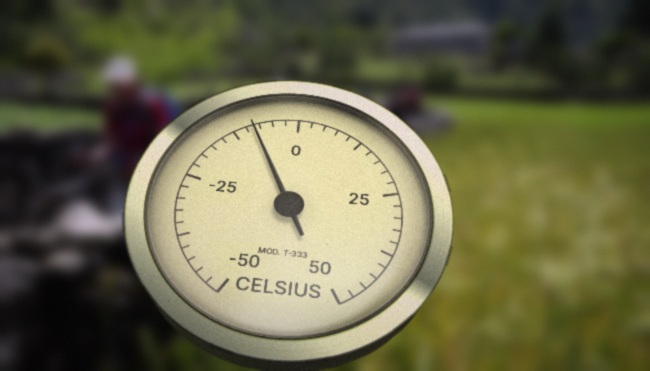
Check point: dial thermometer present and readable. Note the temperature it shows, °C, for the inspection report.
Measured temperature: -8.75 °C
